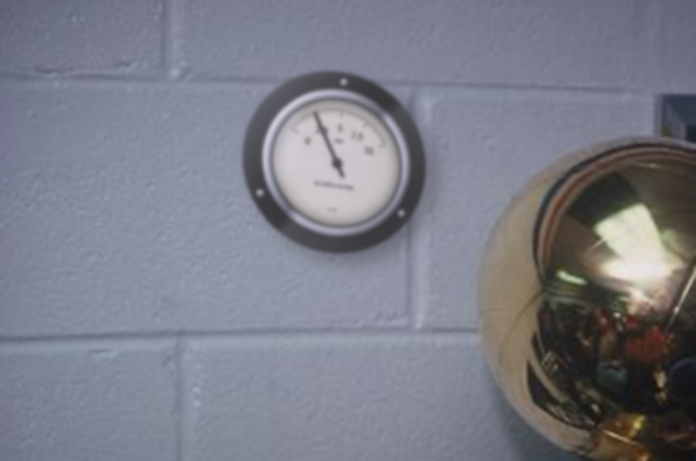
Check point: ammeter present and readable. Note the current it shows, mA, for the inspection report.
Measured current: 2.5 mA
